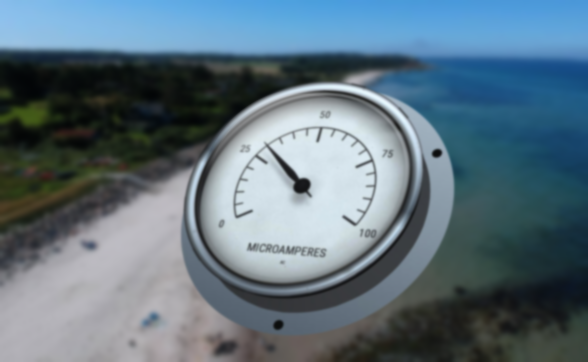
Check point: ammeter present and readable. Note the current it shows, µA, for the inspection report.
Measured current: 30 µA
